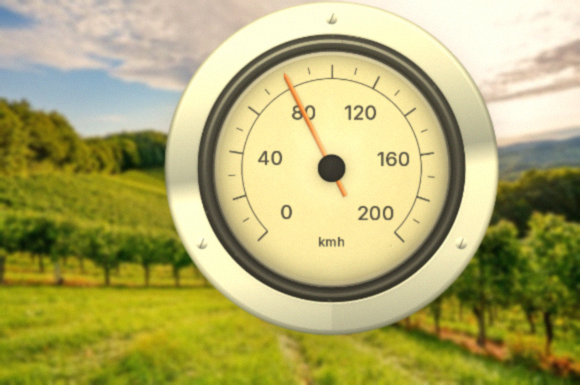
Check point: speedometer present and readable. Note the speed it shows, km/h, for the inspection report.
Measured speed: 80 km/h
